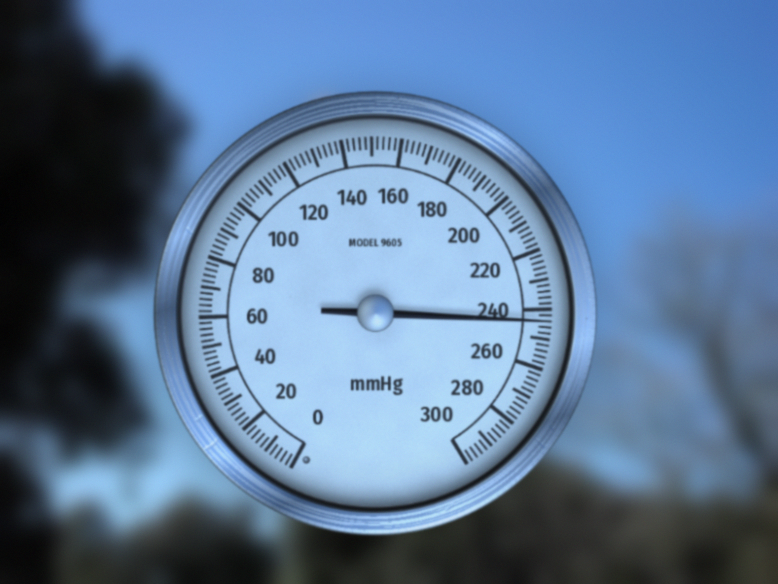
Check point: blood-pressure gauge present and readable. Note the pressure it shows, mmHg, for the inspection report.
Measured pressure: 244 mmHg
